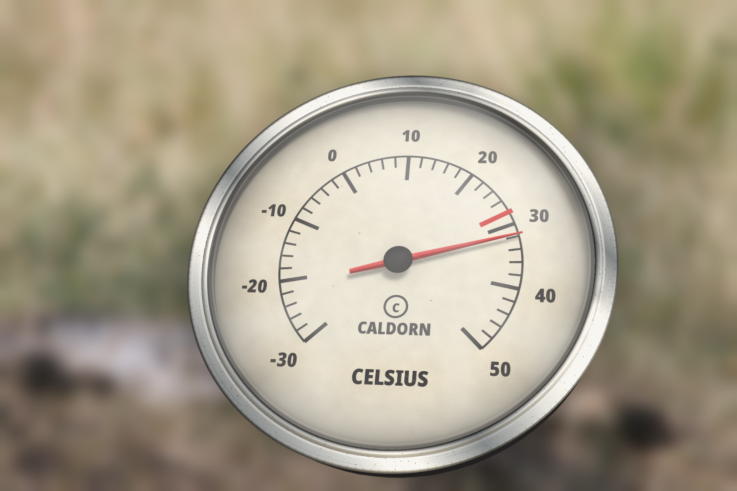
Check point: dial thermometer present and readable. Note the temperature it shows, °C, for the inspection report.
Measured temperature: 32 °C
